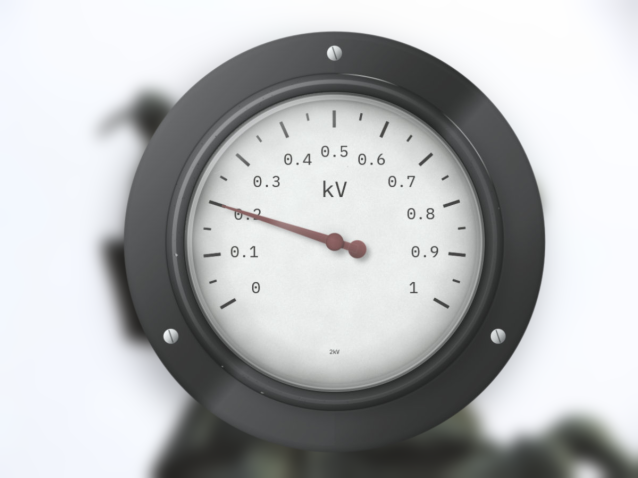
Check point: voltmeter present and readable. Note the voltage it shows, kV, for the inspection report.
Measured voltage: 0.2 kV
